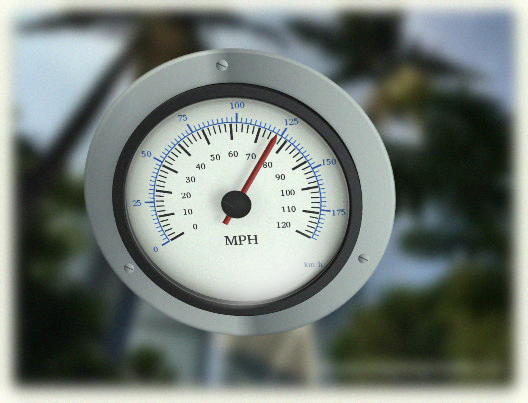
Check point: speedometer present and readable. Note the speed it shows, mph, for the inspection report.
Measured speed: 76 mph
